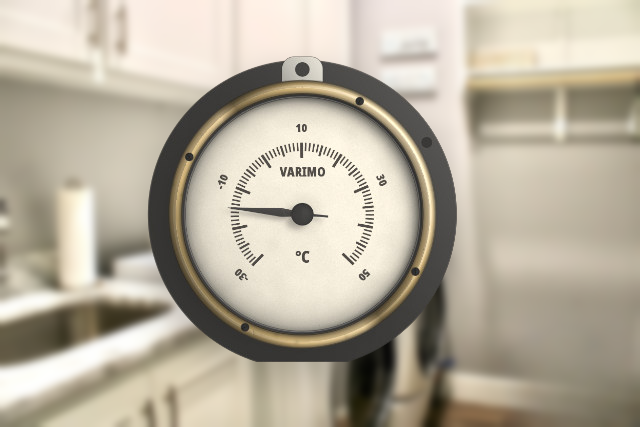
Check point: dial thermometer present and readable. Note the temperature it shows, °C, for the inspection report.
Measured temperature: -15 °C
